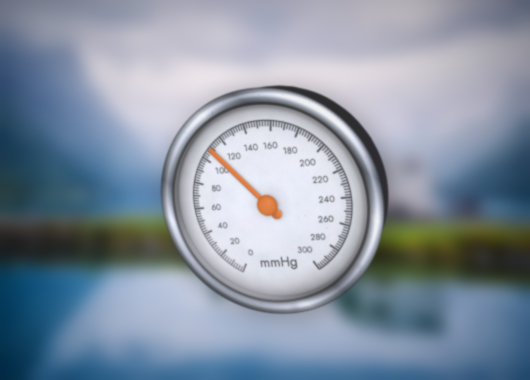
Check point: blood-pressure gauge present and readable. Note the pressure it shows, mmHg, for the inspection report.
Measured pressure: 110 mmHg
